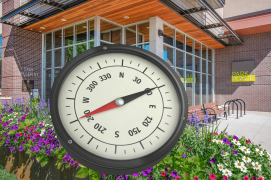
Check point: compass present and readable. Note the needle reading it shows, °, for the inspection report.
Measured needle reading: 240 °
